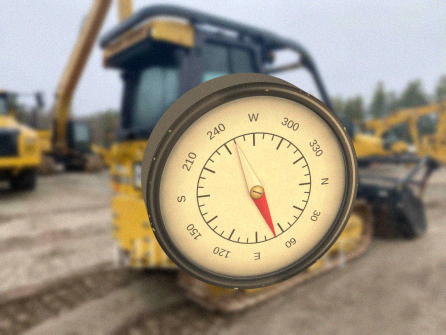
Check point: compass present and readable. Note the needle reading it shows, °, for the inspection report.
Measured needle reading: 70 °
